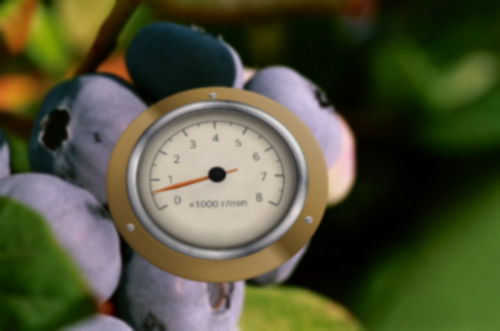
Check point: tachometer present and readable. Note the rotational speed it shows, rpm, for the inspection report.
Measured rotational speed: 500 rpm
